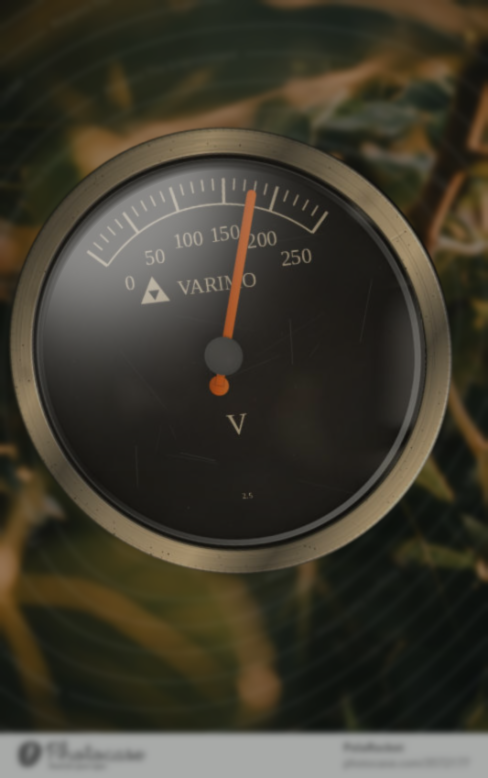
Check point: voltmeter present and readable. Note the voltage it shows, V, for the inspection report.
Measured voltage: 180 V
